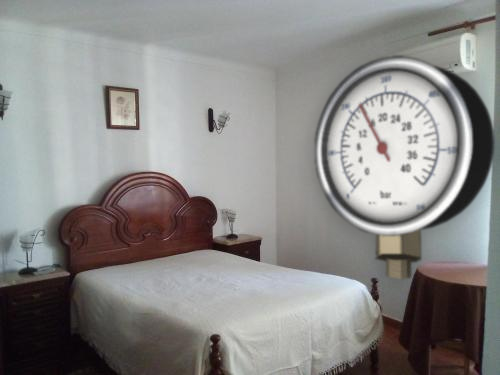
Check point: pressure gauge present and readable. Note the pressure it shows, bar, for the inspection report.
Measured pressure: 16 bar
